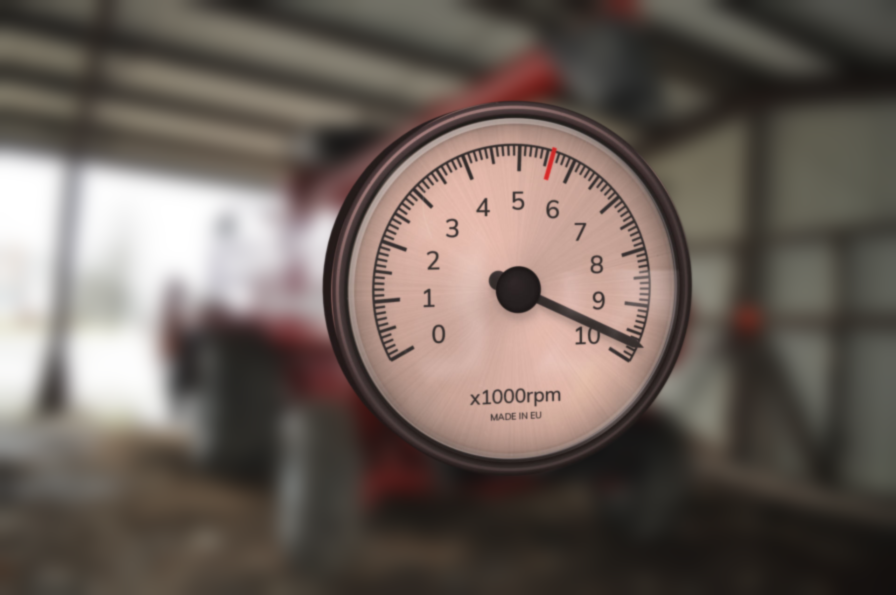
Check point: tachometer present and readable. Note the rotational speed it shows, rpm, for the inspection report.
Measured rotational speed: 9700 rpm
